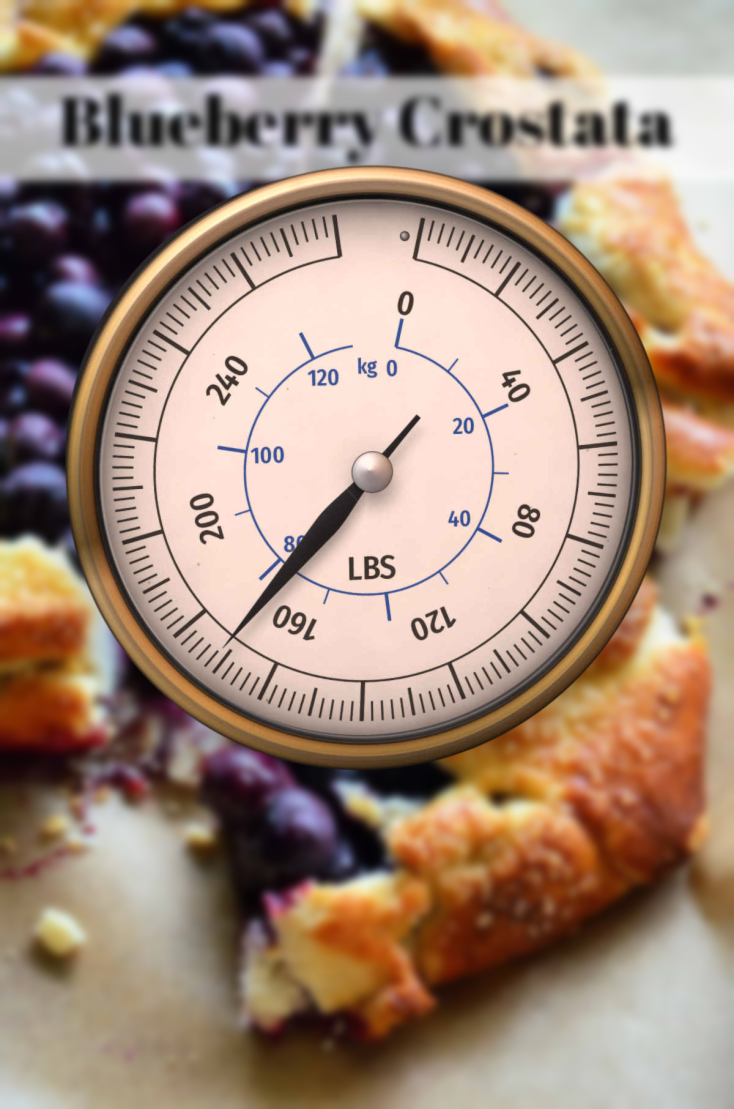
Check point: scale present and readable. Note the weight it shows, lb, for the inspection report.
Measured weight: 172 lb
